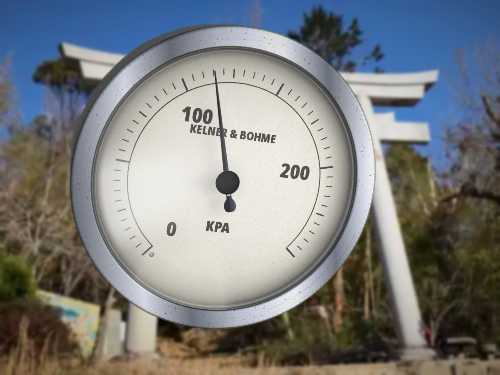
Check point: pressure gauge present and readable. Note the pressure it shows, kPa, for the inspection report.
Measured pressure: 115 kPa
